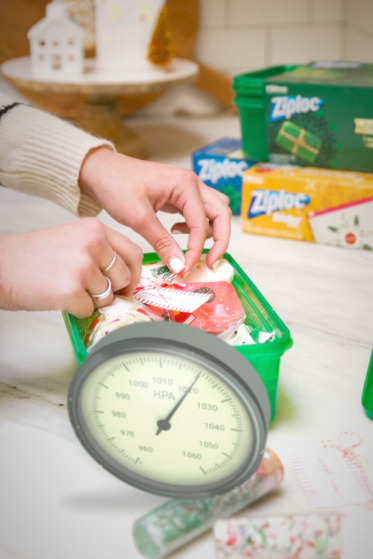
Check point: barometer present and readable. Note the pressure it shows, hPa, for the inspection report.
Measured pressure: 1020 hPa
